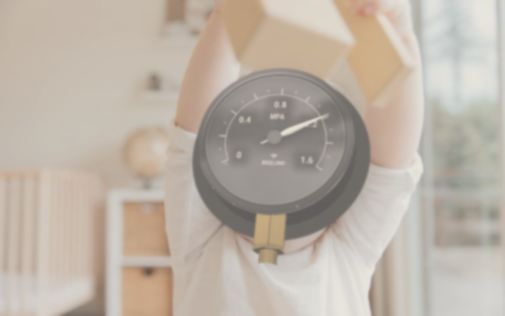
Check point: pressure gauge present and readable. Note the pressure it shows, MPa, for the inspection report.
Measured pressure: 1.2 MPa
